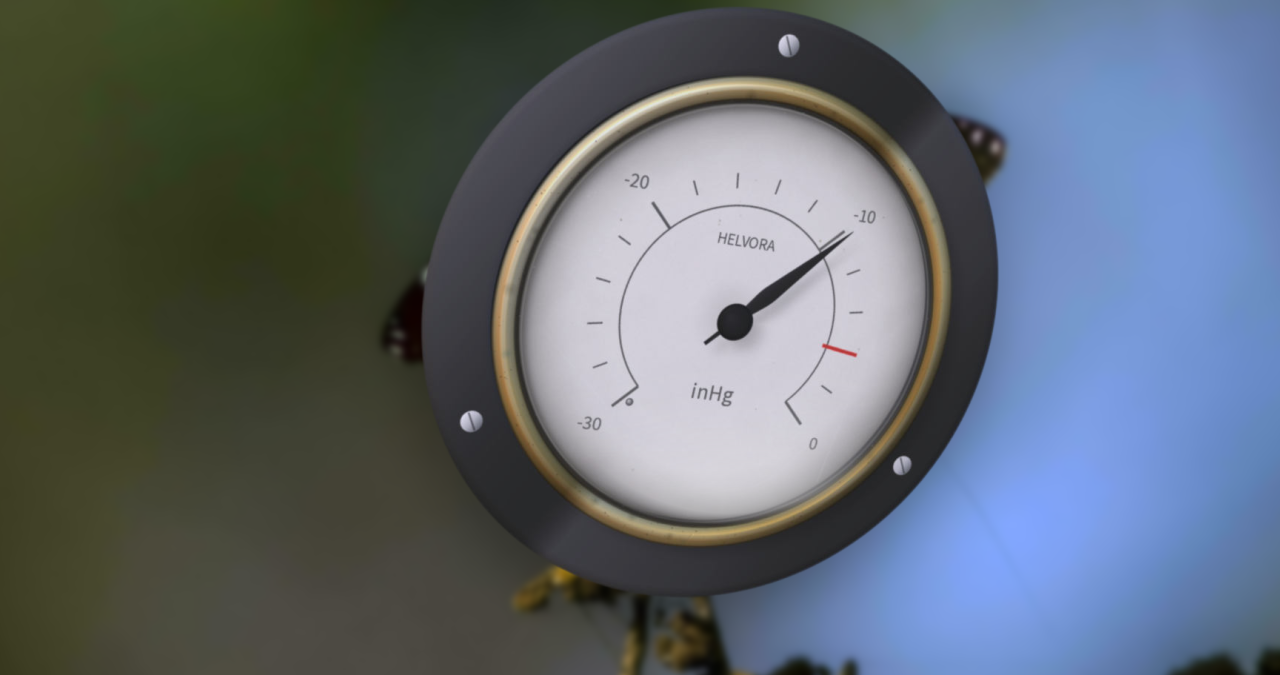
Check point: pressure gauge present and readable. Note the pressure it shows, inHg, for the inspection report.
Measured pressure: -10 inHg
